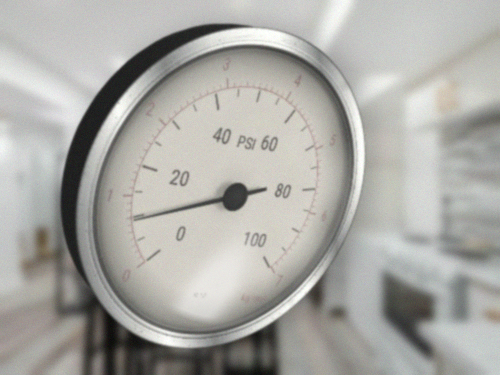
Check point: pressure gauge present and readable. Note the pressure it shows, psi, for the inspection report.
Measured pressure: 10 psi
